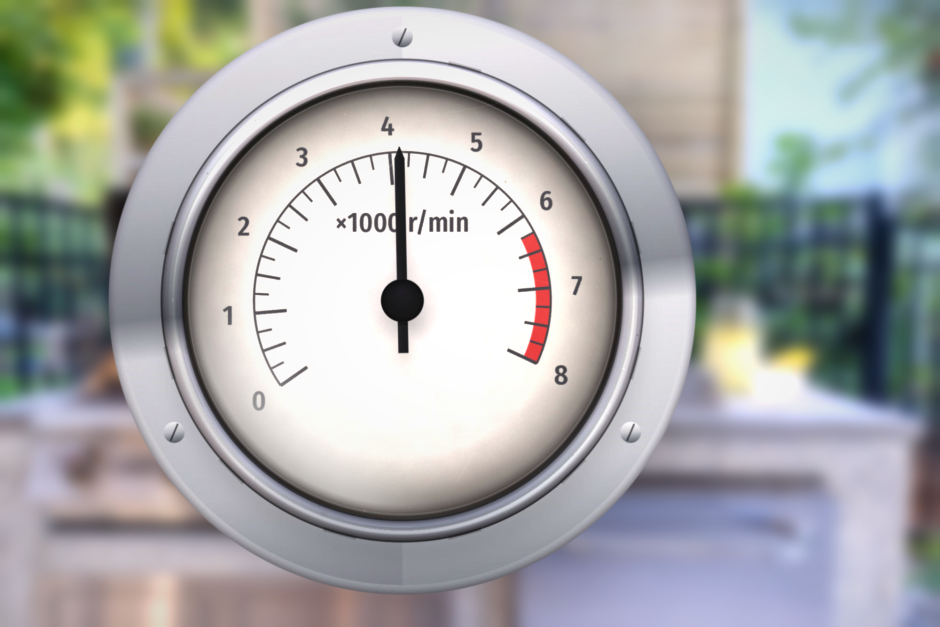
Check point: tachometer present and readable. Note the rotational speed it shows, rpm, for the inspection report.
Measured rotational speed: 4125 rpm
